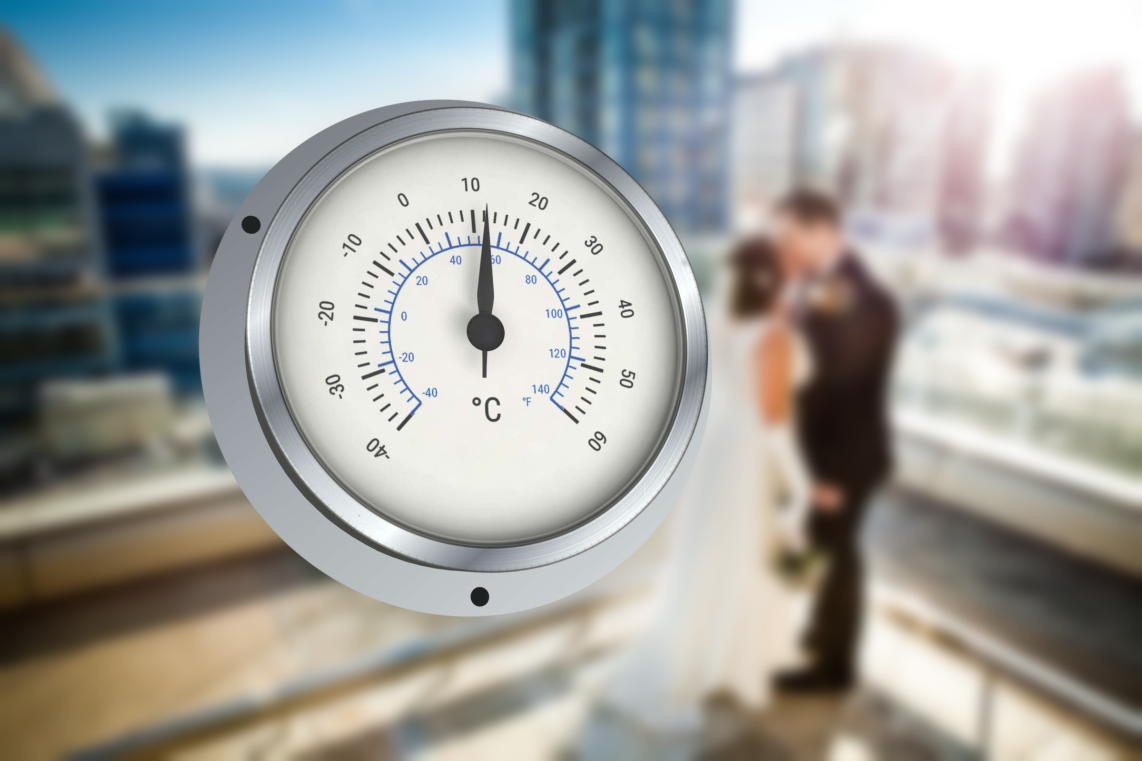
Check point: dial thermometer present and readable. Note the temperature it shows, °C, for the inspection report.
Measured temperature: 12 °C
